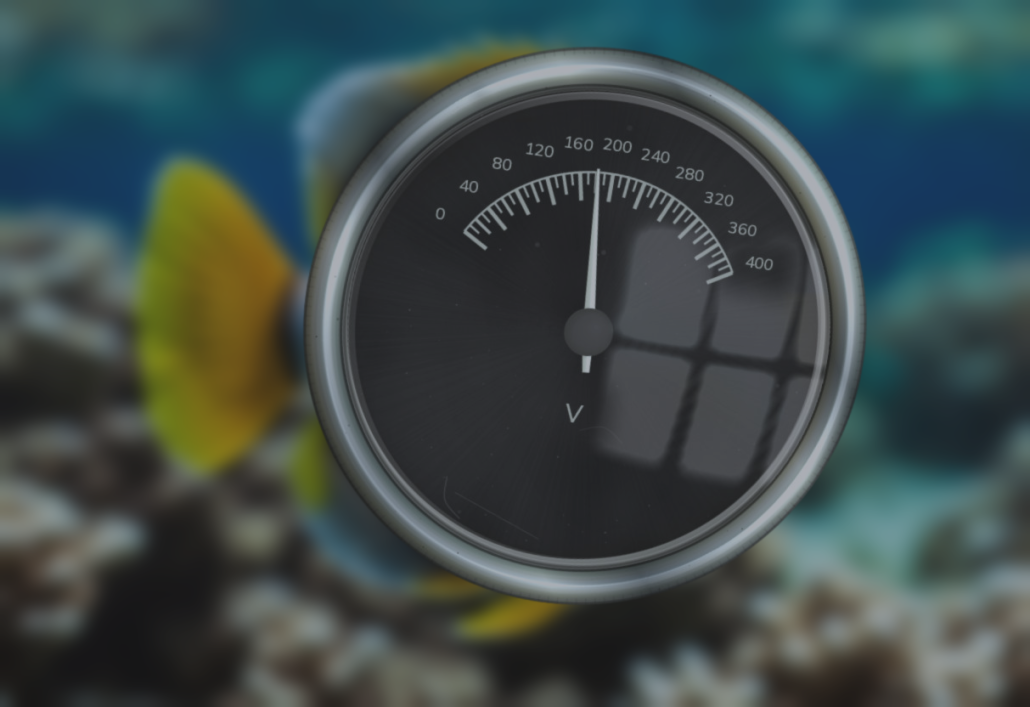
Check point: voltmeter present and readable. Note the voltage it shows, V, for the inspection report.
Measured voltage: 180 V
